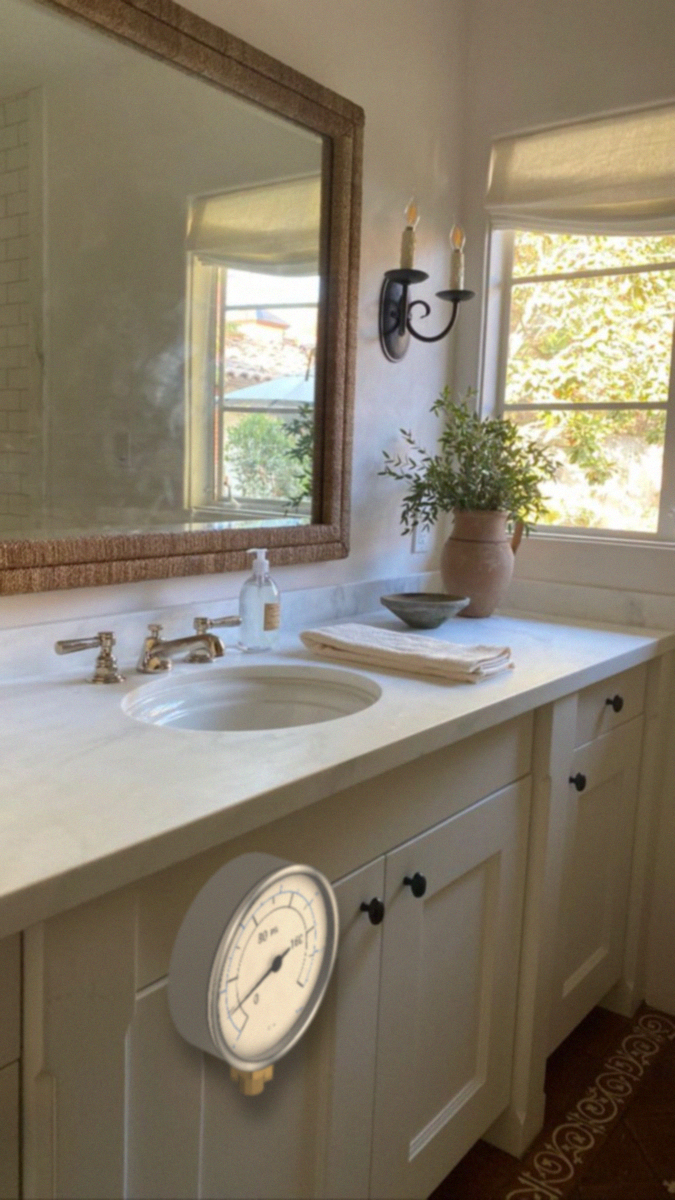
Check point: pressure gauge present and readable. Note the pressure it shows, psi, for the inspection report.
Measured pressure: 20 psi
